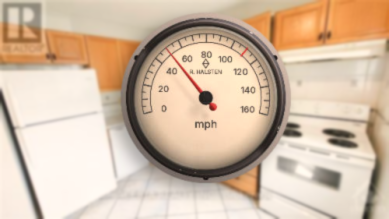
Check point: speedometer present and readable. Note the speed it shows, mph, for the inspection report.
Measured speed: 50 mph
